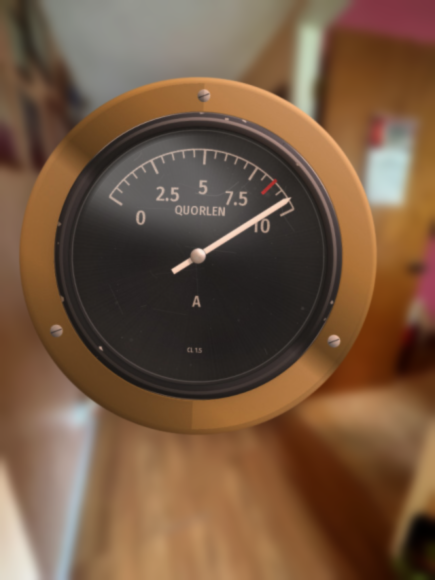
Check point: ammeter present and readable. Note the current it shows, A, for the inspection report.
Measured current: 9.5 A
